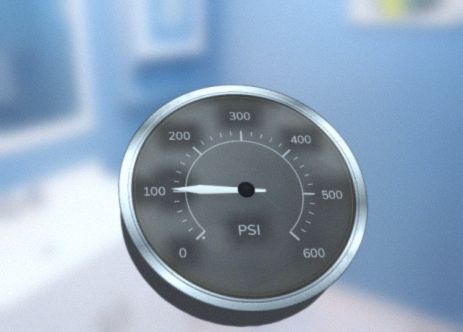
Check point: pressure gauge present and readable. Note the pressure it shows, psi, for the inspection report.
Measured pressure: 100 psi
